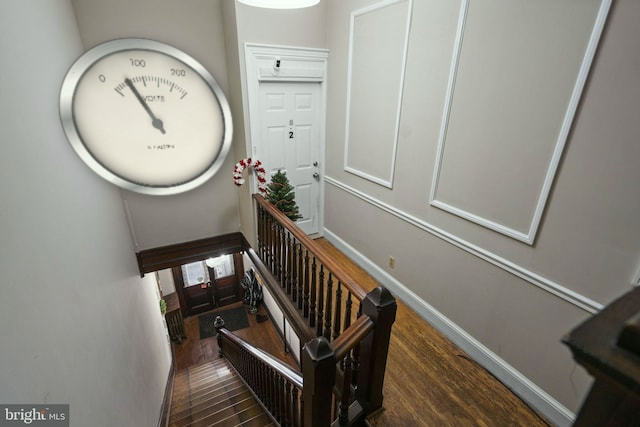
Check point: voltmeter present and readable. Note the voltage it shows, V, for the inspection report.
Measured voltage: 50 V
